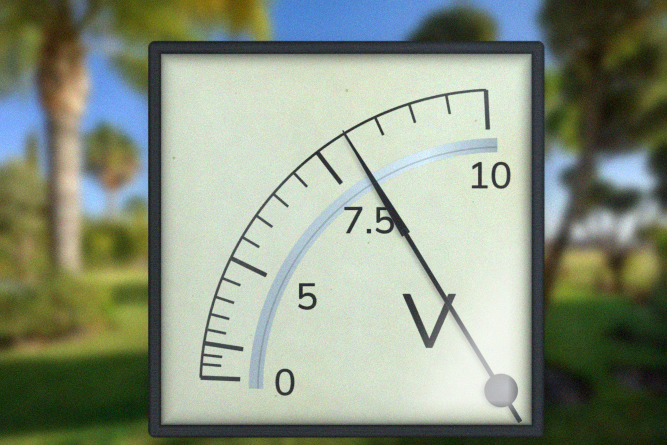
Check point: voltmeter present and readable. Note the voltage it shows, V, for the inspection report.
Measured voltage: 8 V
